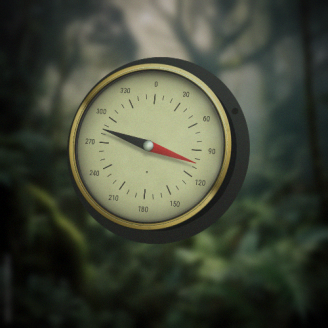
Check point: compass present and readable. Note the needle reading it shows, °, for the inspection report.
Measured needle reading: 105 °
